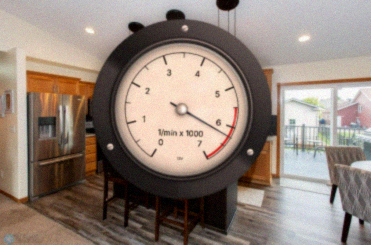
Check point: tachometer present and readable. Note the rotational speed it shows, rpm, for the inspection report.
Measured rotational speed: 6250 rpm
